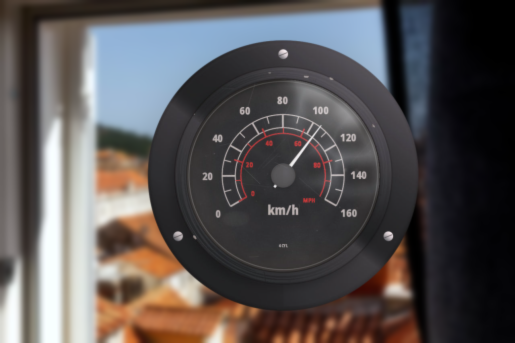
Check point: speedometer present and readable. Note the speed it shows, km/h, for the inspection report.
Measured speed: 105 km/h
